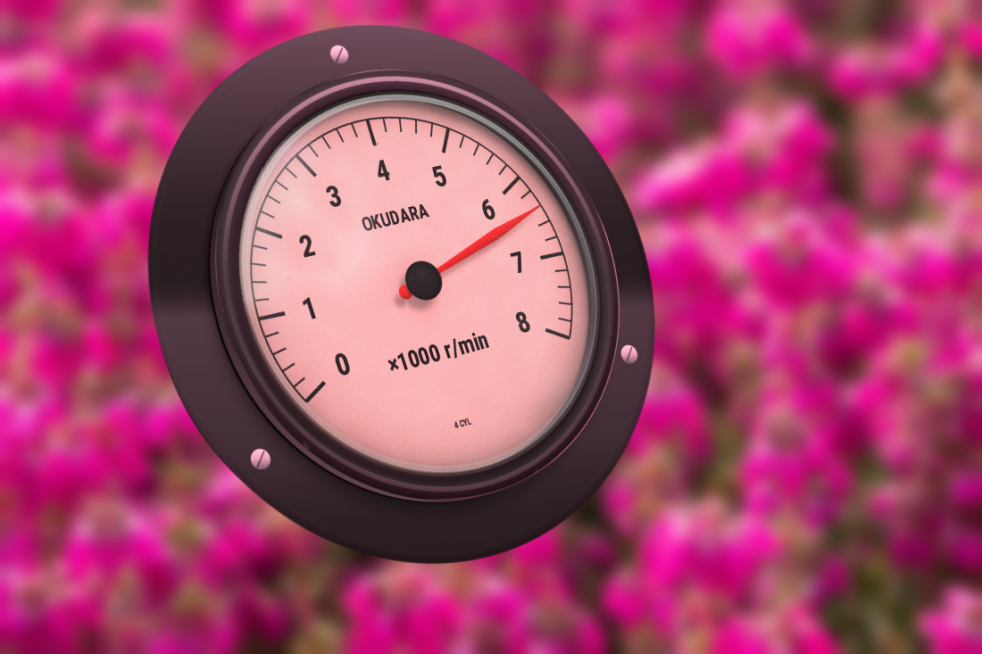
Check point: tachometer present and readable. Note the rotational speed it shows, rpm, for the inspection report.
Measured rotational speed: 6400 rpm
